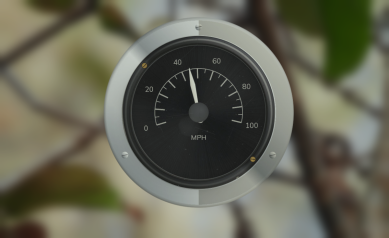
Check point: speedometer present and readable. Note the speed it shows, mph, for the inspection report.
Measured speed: 45 mph
